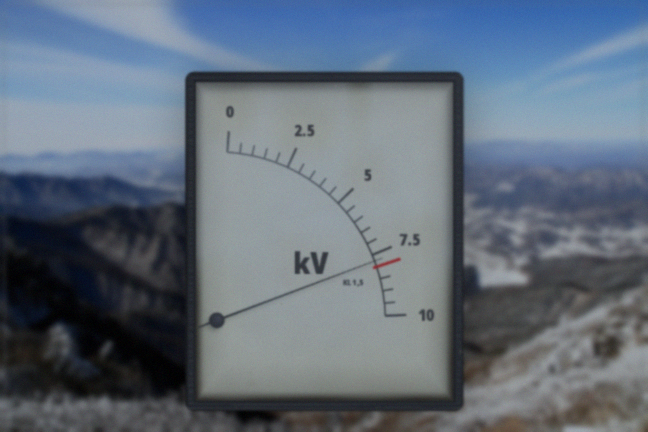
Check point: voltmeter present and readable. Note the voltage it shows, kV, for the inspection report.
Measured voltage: 7.75 kV
